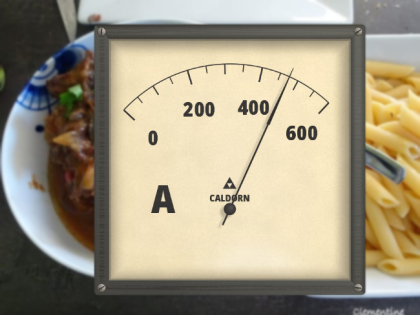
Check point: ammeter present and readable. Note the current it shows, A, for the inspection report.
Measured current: 475 A
